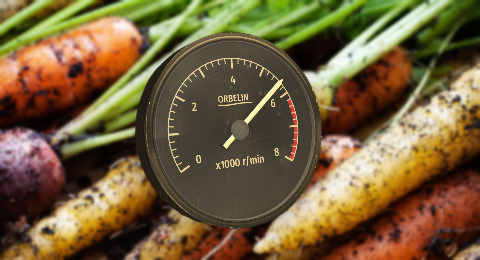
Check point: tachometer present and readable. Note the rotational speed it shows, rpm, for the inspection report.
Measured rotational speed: 5600 rpm
